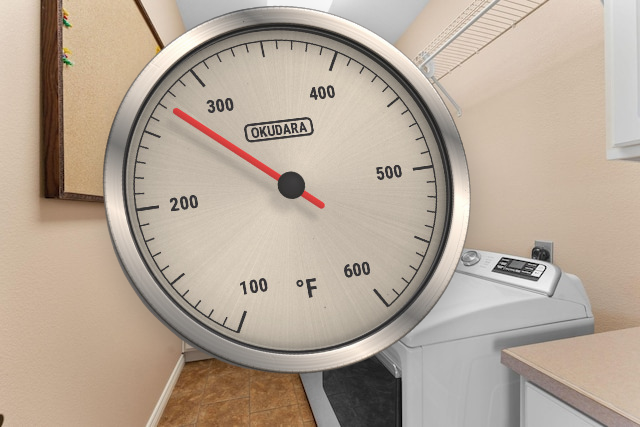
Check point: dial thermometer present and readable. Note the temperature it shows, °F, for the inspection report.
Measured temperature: 270 °F
